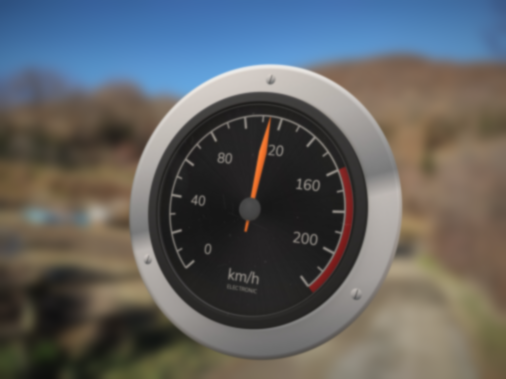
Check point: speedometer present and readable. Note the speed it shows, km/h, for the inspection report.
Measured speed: 115 km/h
